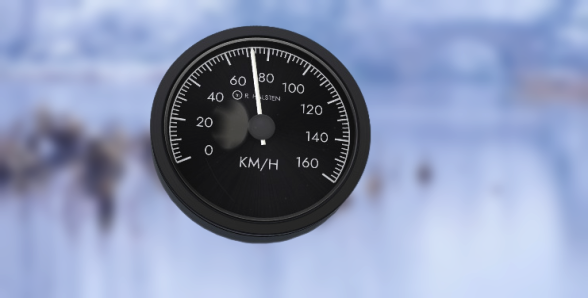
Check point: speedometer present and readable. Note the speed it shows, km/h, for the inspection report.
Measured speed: 72 km/h
